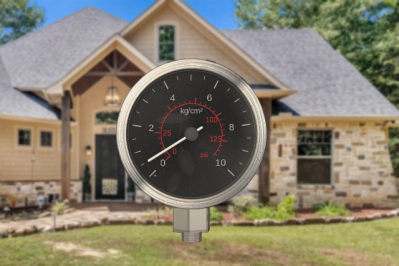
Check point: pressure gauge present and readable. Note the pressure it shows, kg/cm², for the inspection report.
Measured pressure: 0.5 kg/cm²
